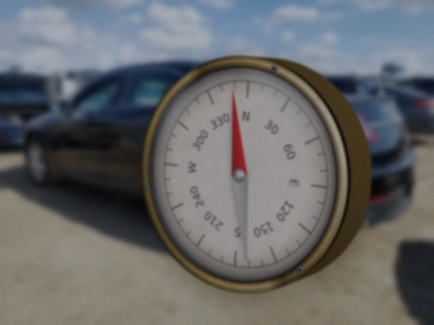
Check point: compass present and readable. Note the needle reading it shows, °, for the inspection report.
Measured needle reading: 350 °
